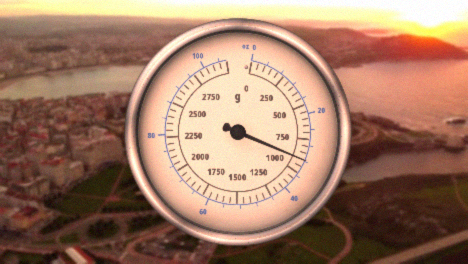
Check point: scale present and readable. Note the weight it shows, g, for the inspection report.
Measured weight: 900 g
